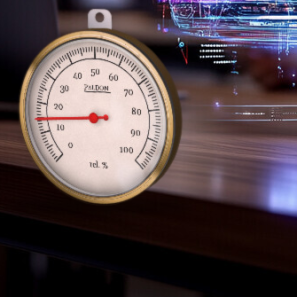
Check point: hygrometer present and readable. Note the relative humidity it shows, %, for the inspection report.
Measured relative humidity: 15 %
